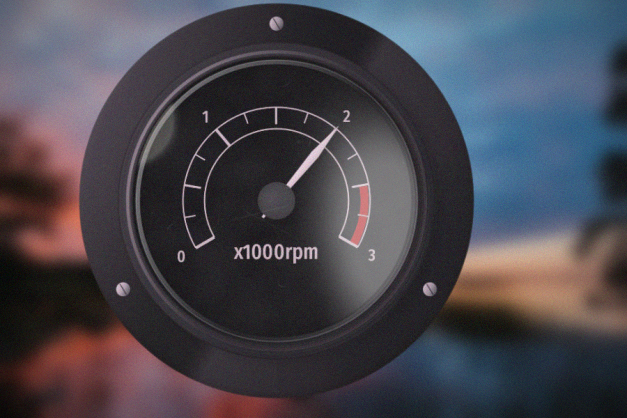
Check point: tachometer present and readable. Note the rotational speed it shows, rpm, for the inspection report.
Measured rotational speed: 2000 rpm
